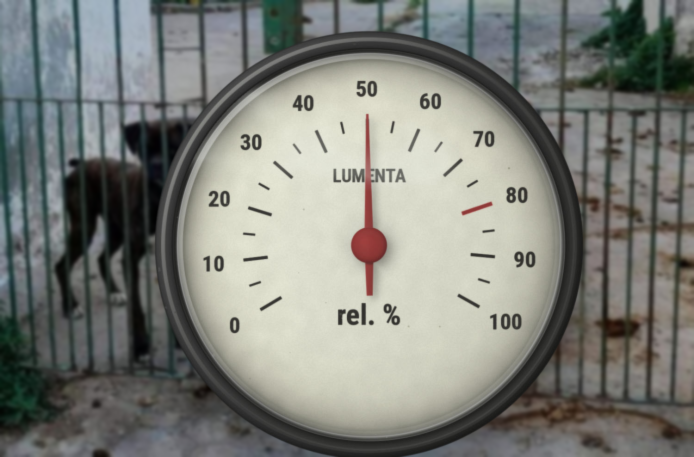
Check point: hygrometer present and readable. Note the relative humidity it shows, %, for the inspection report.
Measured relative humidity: 50 %
